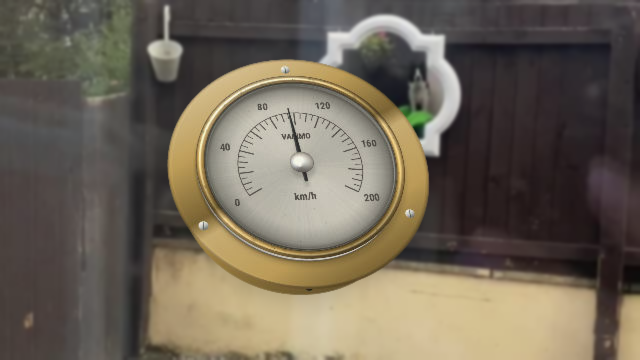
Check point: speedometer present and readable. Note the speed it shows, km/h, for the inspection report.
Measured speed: 95 km/h
